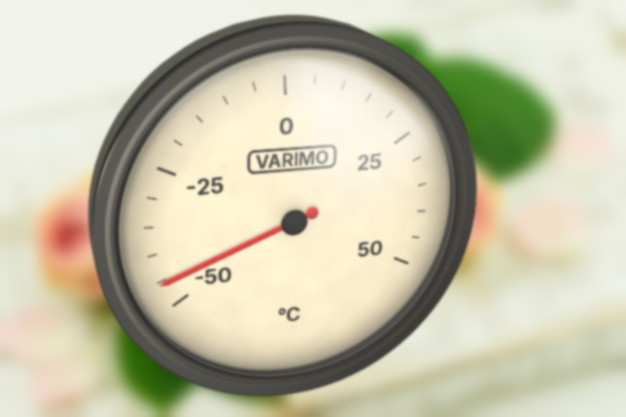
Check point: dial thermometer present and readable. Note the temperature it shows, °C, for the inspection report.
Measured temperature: -45 °C
